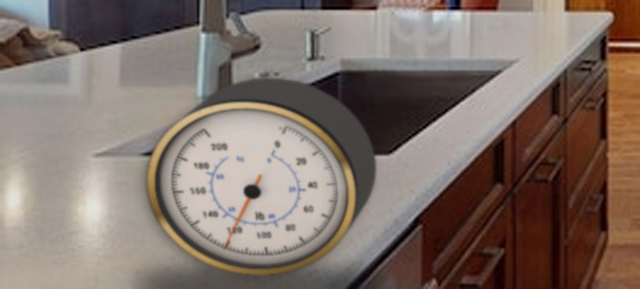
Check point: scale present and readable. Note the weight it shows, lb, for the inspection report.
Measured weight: 120 lb
